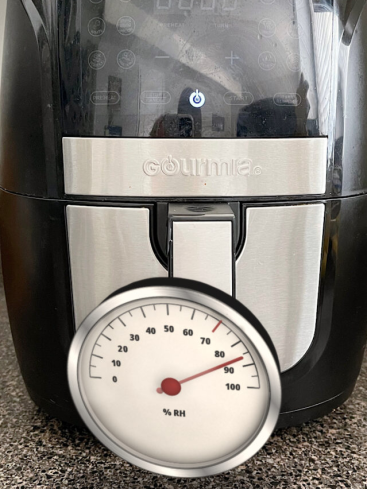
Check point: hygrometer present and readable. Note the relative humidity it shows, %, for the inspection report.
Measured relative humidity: 85 %
